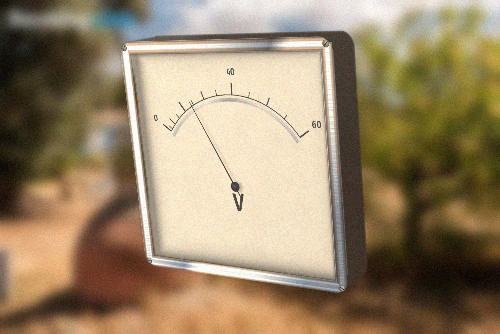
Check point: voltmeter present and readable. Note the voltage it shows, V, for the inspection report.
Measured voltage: 25 V
